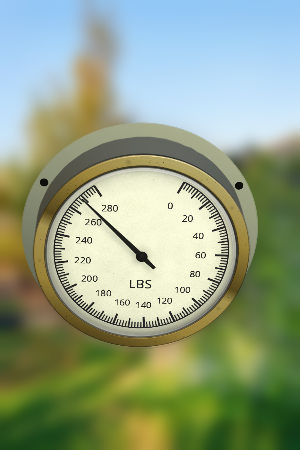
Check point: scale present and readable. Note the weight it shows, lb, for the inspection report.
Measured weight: 270 lb
